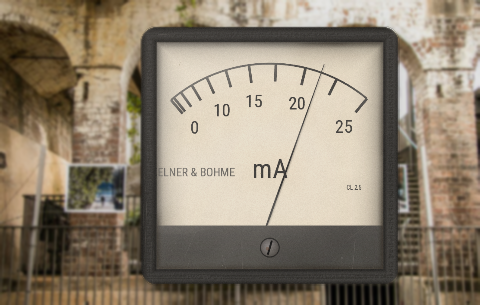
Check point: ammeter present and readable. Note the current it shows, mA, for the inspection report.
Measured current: 21.25 mA
